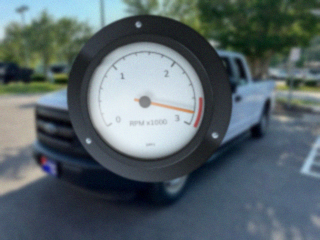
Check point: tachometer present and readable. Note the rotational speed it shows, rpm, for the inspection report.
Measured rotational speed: 2800 rpm
